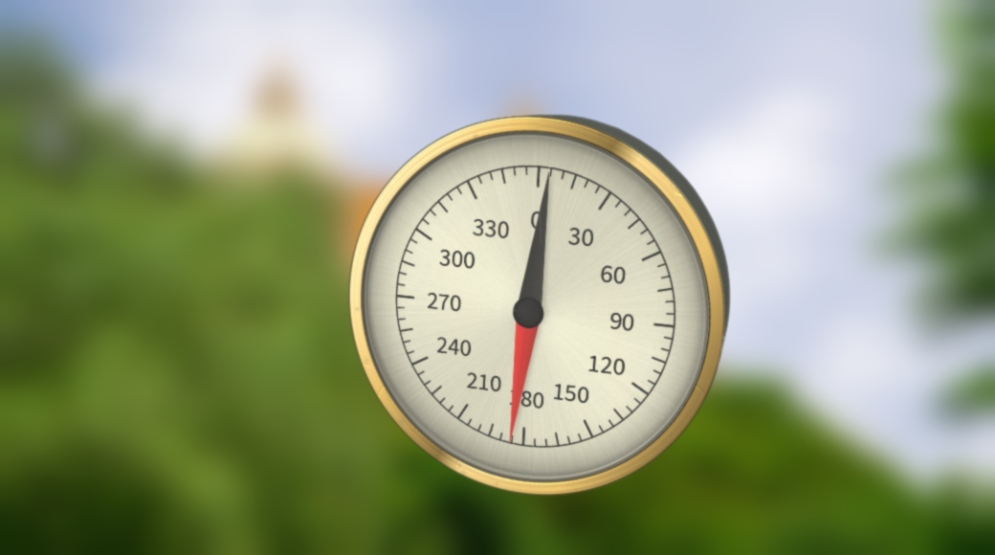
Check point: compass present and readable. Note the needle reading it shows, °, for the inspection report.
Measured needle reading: 185 °
